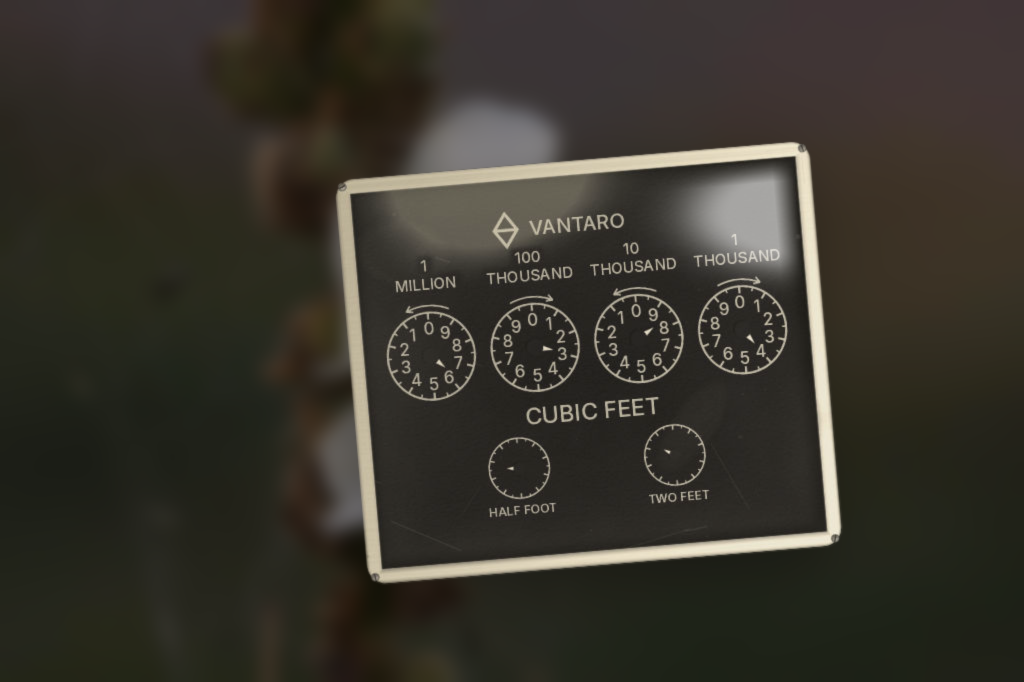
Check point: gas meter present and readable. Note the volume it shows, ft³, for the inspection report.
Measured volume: 628400 ft³
